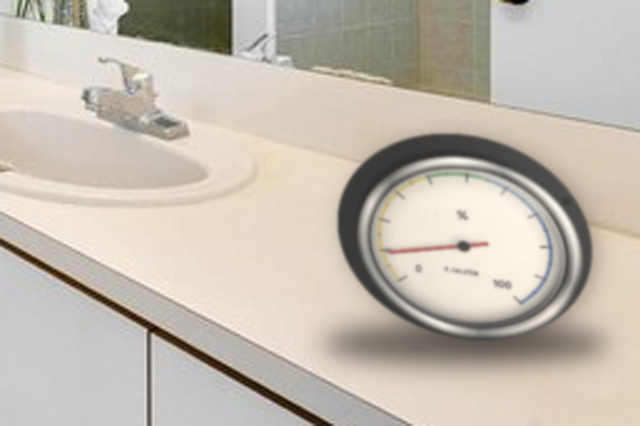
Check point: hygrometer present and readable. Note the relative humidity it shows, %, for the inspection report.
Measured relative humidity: 10 %
